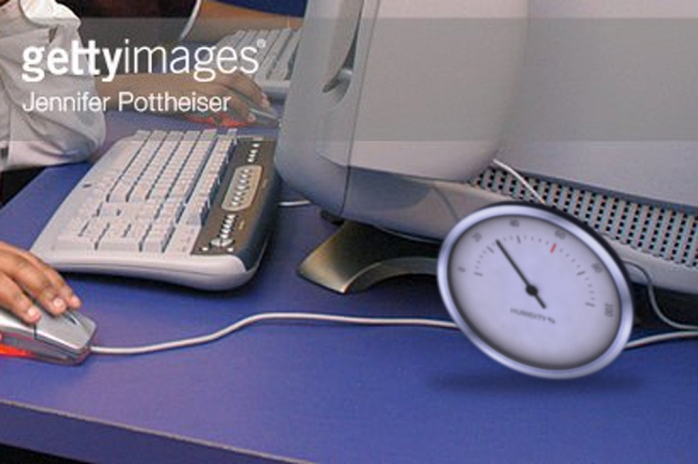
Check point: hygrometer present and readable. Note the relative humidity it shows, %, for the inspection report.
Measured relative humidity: 28 %
